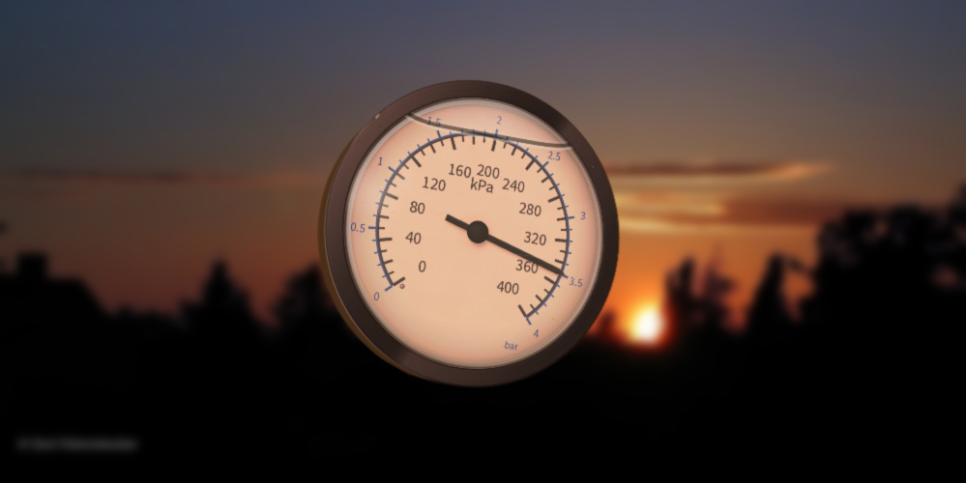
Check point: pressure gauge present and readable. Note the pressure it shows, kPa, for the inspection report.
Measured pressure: 350 kPa
